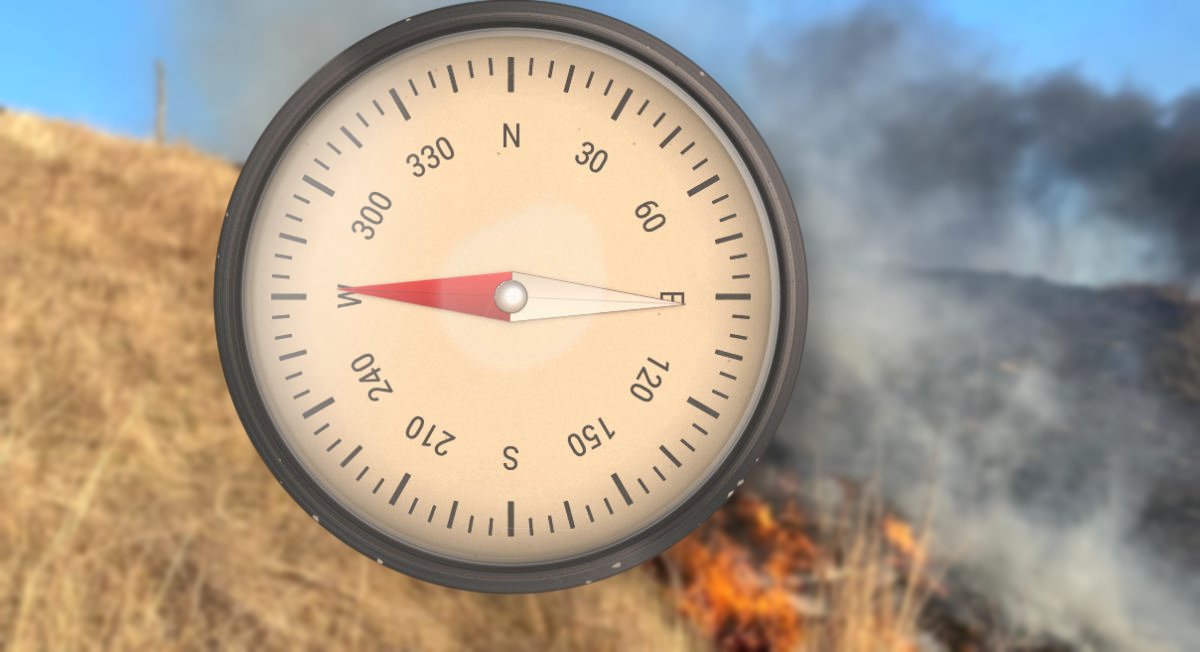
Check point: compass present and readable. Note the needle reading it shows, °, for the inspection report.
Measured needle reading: 272.5 °
